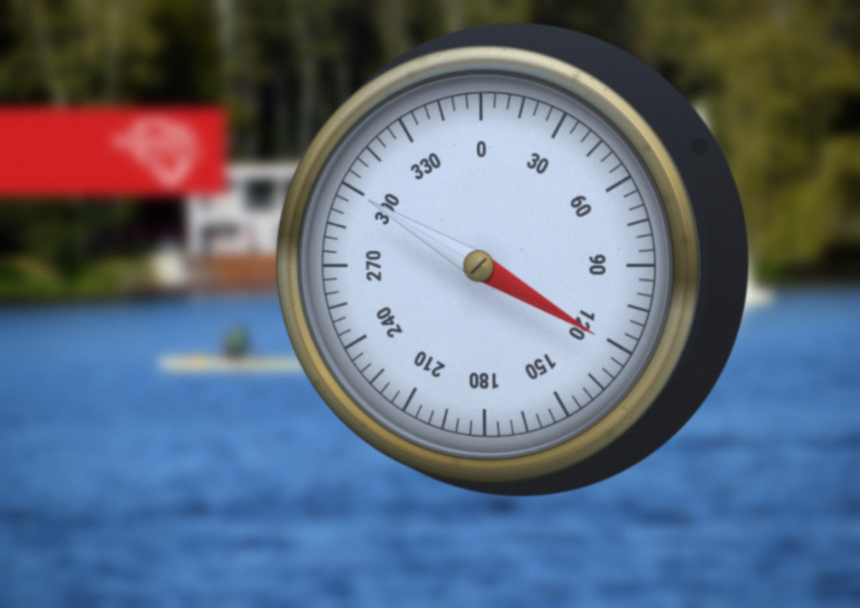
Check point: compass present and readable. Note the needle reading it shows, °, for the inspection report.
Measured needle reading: 120 °
